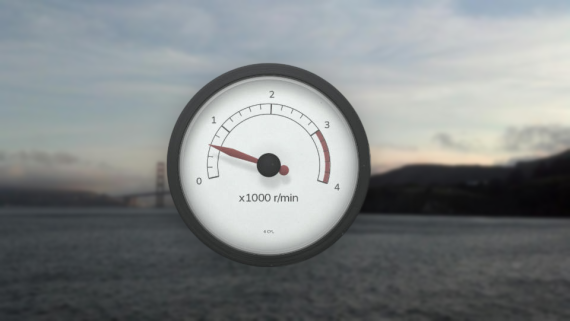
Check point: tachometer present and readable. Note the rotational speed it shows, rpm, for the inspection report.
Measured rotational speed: 600 rpm
